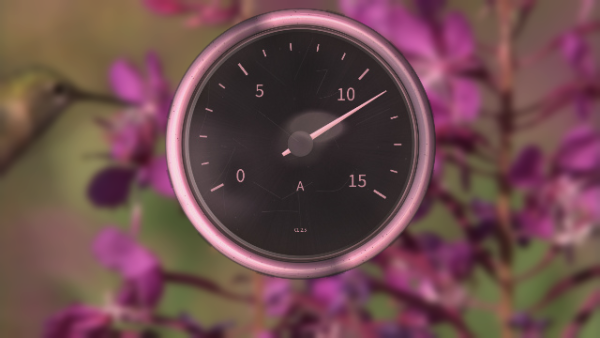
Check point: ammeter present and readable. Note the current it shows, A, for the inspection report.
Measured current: 11 A
